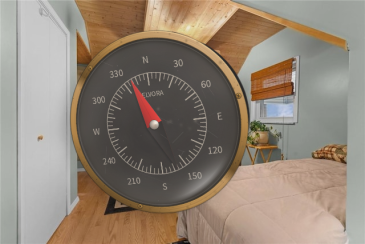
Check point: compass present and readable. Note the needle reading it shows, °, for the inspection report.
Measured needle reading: 340 °
